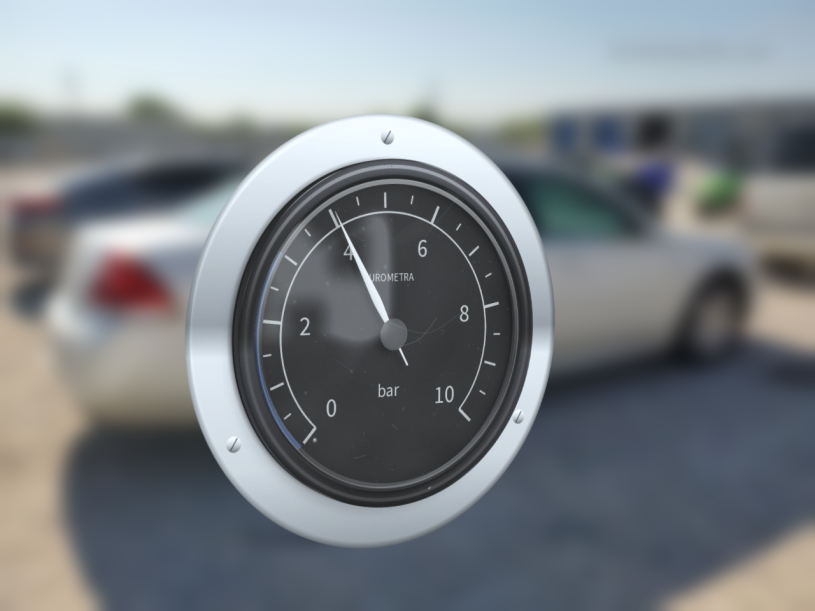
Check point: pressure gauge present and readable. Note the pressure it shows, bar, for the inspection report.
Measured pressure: 4 bar
